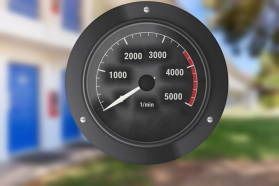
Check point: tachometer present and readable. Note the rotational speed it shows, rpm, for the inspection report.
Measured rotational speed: 0 rpm
